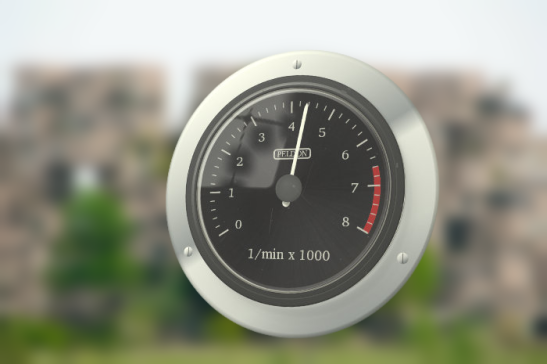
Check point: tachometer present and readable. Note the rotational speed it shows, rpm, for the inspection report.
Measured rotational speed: 4400 rpm
